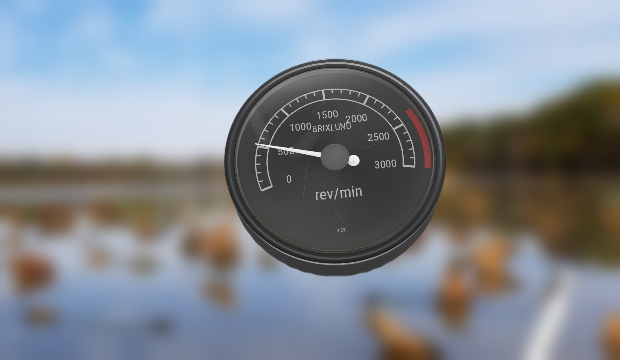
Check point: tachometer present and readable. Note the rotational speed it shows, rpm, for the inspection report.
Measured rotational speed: 500 rpm
